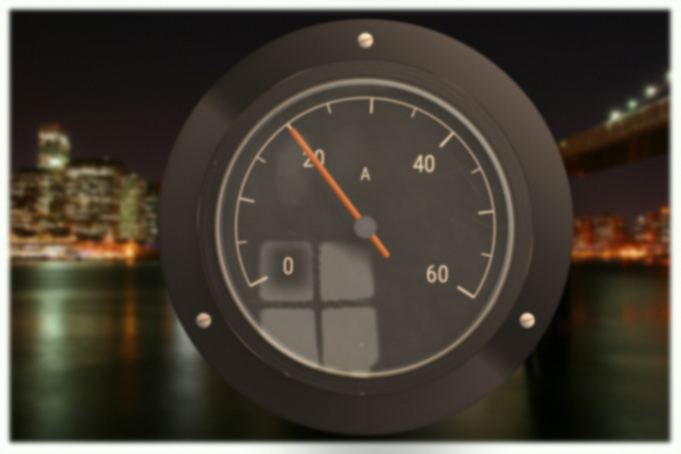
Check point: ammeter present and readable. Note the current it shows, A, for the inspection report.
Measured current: 20 A
